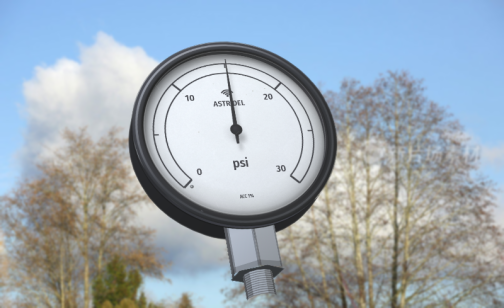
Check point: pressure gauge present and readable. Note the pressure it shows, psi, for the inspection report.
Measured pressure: 15 psi
